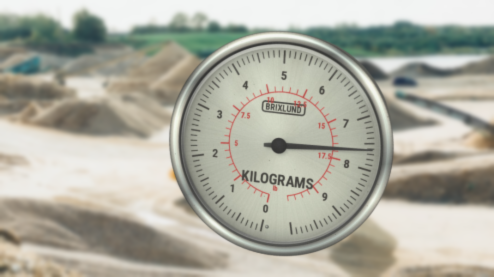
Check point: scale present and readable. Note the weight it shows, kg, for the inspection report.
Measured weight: 7.6 kg
